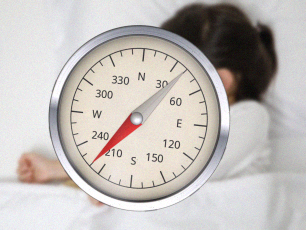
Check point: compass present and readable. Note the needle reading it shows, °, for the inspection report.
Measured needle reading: 220 °
